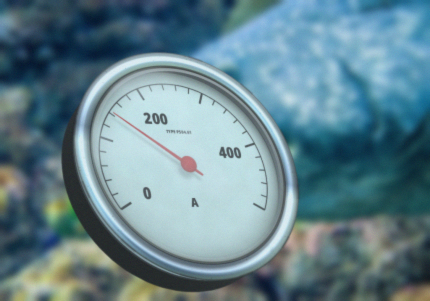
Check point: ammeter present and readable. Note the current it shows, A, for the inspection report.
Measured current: 140 A
